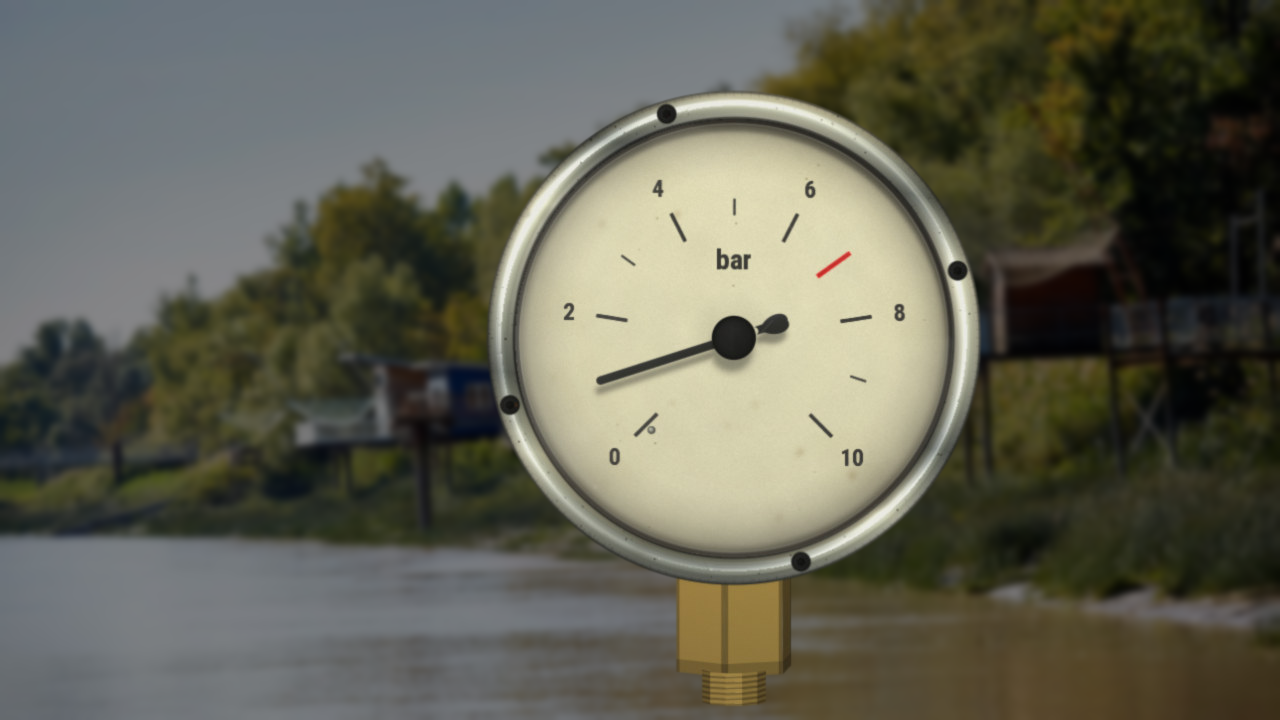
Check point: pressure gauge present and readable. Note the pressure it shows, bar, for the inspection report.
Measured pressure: 1 bar
